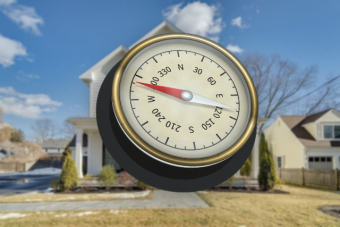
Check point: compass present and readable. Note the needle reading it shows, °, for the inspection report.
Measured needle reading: 290 °
